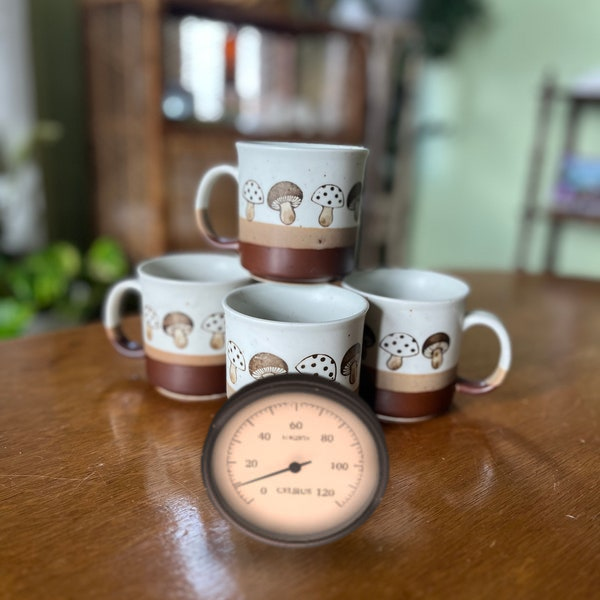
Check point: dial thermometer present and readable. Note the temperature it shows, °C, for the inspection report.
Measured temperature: 10 °C
